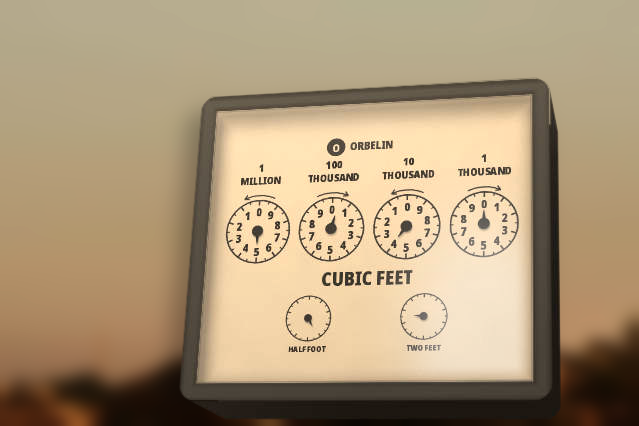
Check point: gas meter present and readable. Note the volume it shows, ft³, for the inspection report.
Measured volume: 504000 ft³
